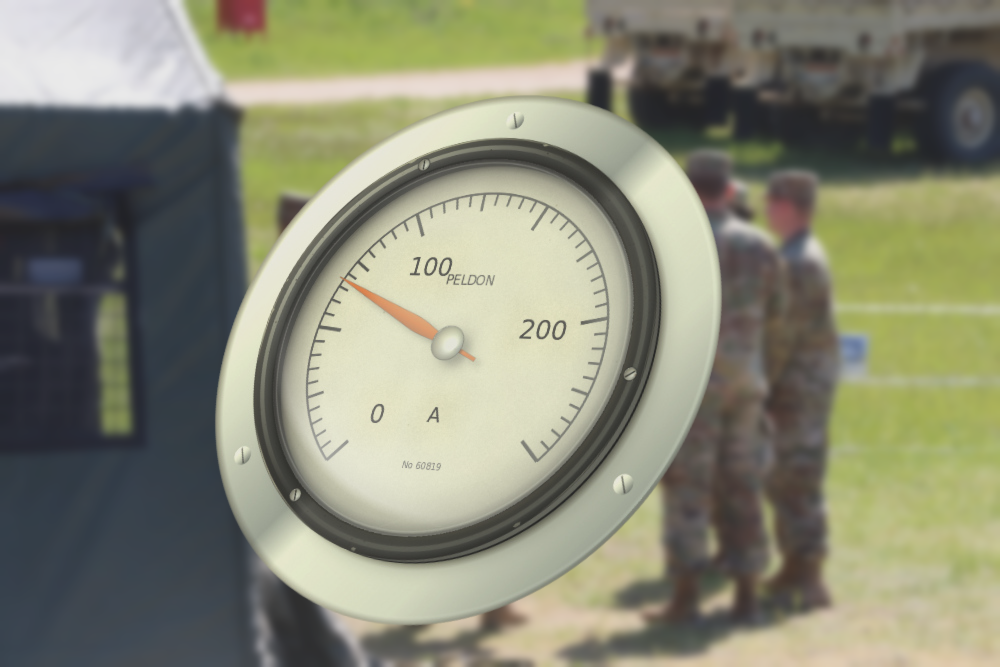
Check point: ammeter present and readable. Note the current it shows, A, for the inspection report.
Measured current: 67.5 A
